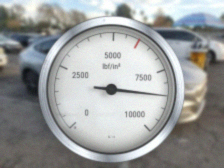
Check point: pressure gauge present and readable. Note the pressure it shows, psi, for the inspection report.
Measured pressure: 8500 psi
